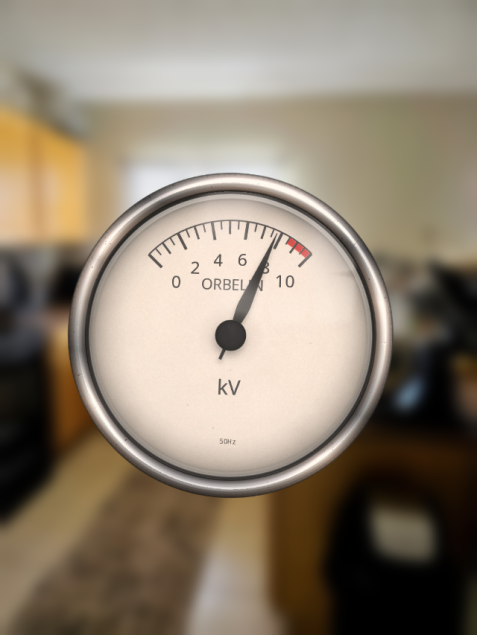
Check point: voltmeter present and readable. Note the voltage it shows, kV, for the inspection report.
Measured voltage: 7.75 kV
